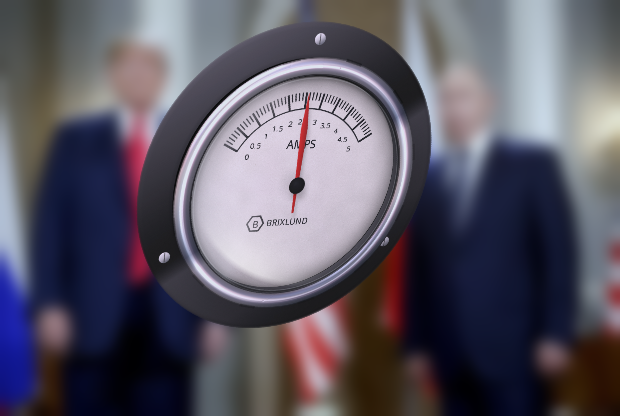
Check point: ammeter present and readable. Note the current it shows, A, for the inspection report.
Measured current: 2.5 A
